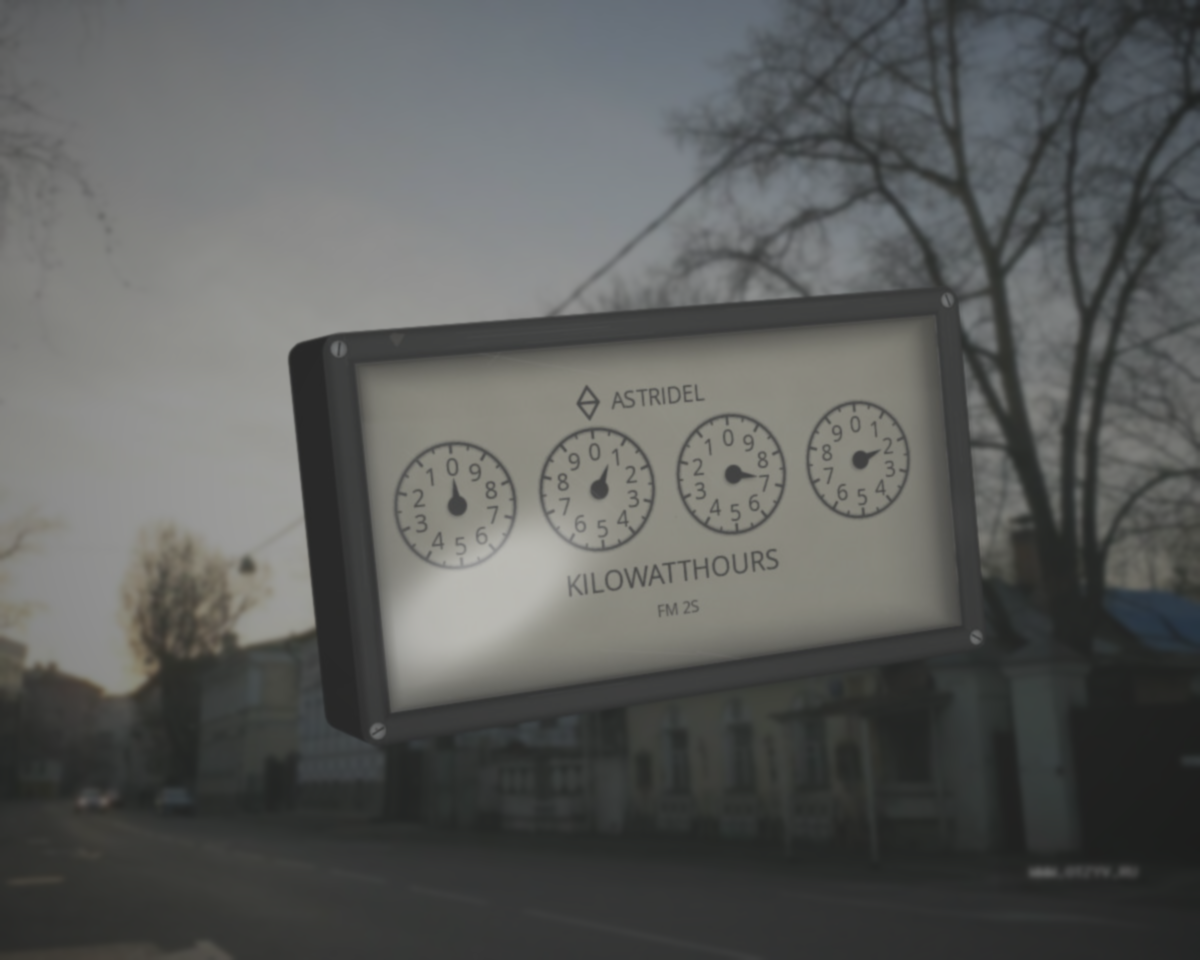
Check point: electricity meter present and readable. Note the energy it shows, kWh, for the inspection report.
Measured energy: 72 kWh
